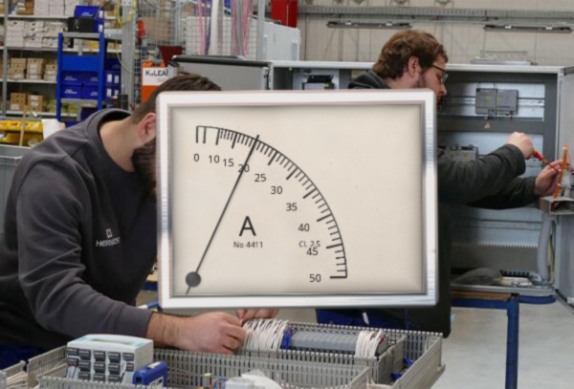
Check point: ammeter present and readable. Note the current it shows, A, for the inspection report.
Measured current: 20 A
